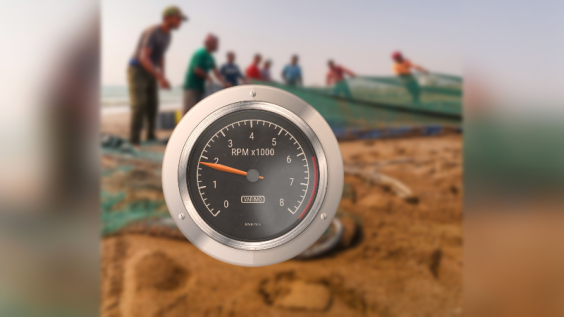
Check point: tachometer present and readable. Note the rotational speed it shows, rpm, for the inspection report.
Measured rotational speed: 1800 rpm
